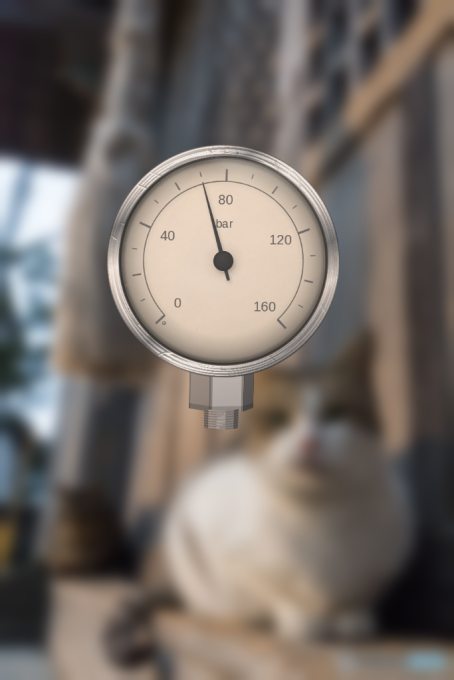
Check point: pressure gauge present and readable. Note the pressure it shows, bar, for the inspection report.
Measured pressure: 70 bar
